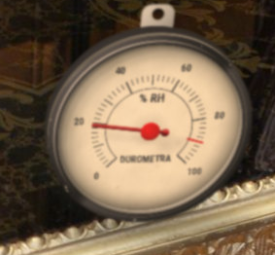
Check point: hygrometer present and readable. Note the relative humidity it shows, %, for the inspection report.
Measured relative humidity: 20 %
